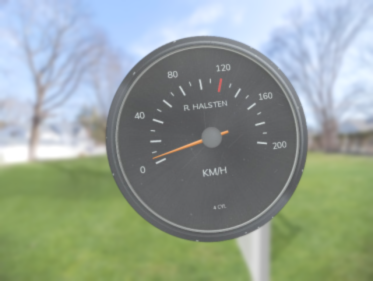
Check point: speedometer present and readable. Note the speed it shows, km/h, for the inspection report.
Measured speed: 5 km/h
